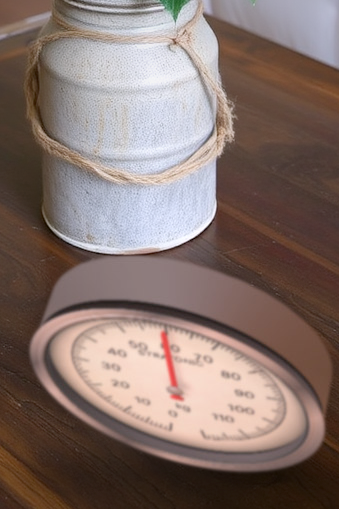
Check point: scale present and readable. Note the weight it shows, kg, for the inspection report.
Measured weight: 60 kg
